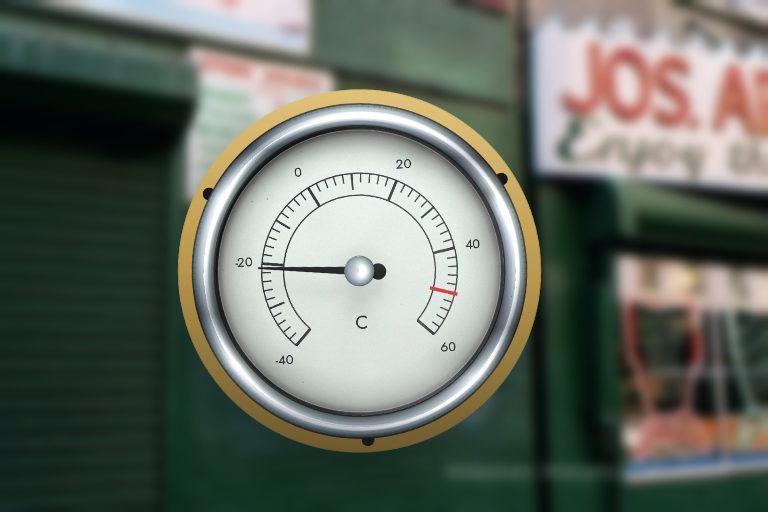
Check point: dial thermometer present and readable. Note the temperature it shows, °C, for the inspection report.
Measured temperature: -21 °C
